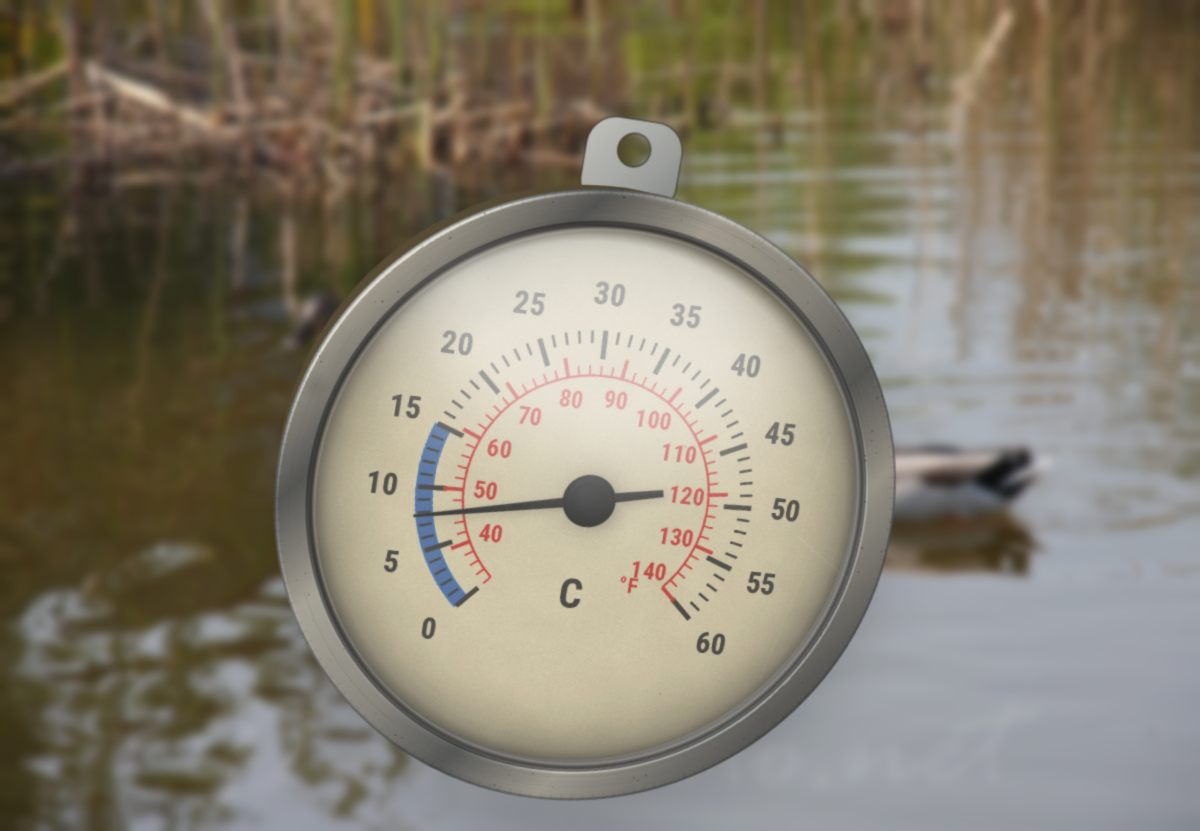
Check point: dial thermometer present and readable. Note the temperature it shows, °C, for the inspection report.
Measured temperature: 8 °C
